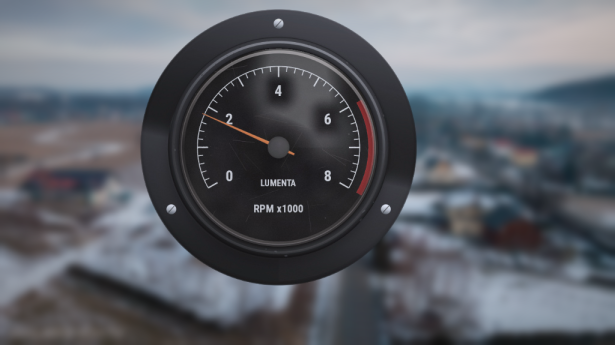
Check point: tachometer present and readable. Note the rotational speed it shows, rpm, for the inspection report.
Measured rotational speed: 1800 rpm
